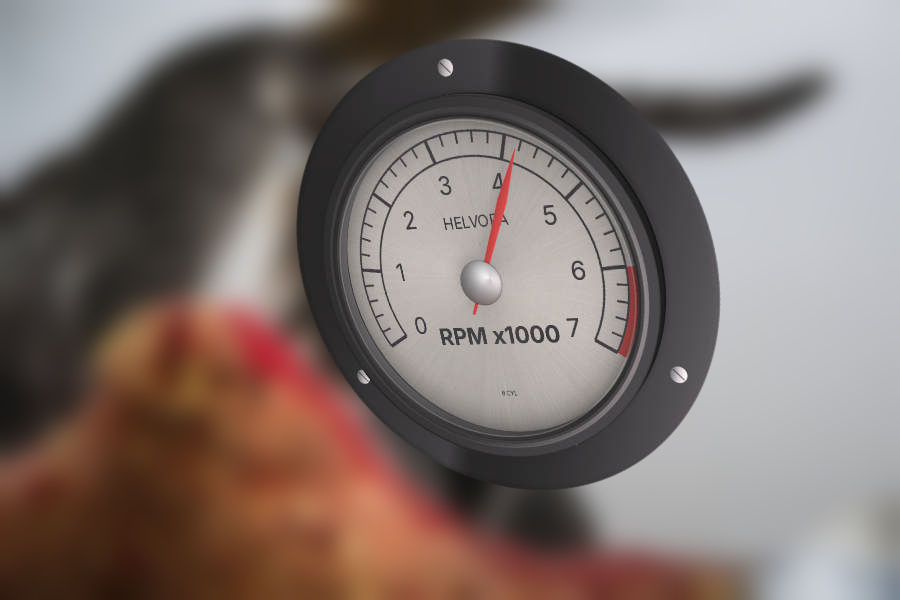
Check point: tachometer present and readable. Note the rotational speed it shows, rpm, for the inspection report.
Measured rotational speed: 4200 rpm
